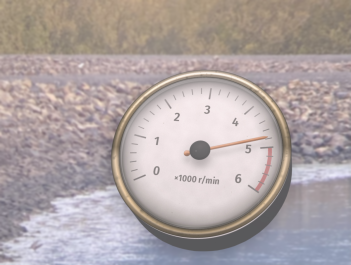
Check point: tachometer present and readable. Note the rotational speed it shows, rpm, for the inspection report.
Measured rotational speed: 4800 rpm
